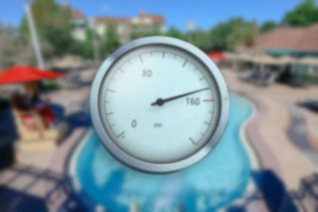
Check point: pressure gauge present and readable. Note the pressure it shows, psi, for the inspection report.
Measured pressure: 150 psi
